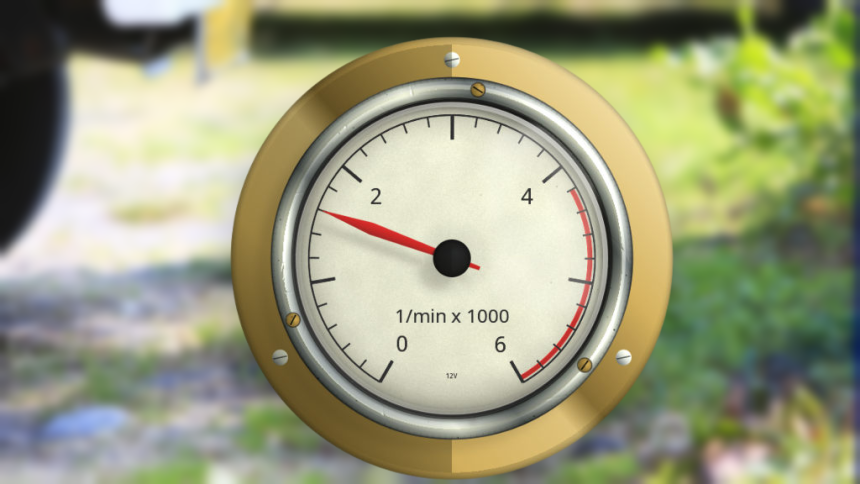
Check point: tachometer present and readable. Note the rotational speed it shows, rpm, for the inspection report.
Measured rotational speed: 1600 rpm
